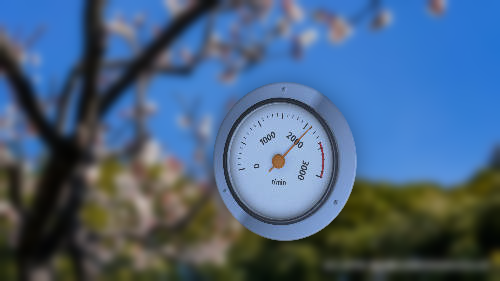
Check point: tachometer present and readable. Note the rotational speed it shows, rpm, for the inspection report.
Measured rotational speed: 2100 rpm
